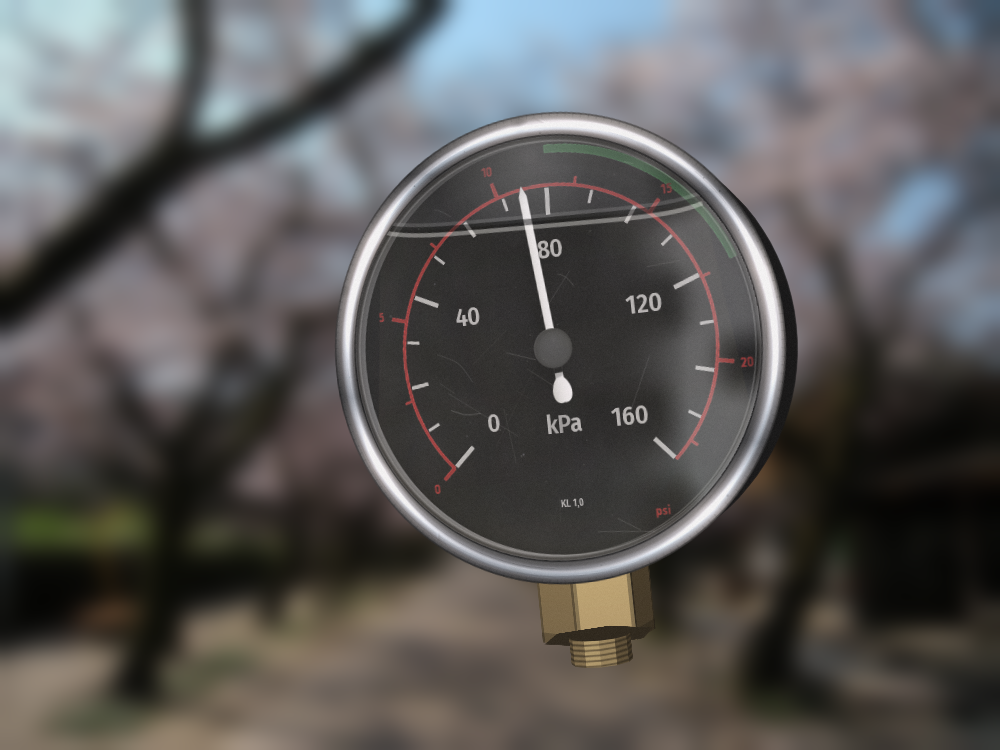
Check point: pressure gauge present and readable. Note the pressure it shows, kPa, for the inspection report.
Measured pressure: 75 kPa
